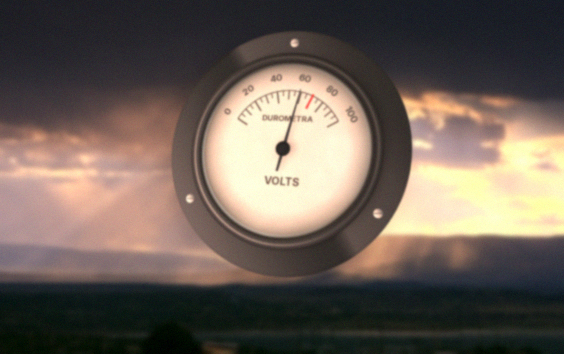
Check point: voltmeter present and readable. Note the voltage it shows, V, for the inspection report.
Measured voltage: 60 V
